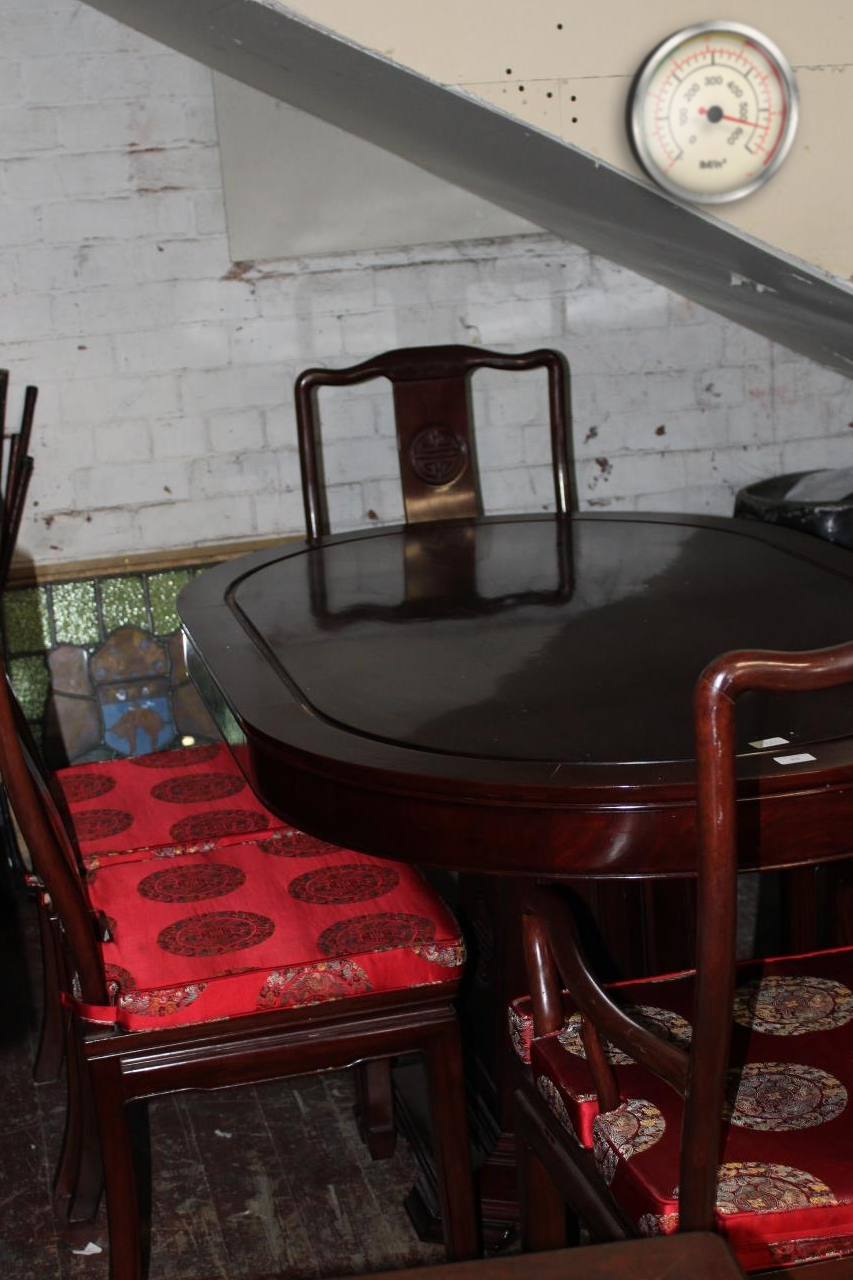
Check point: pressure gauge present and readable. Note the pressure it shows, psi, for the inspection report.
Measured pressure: 540 psi
